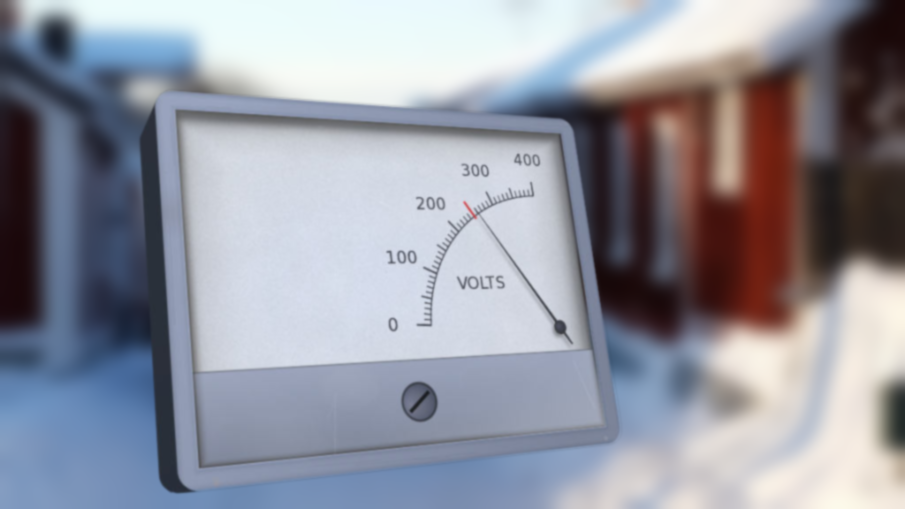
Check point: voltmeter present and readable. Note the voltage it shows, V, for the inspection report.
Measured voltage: 250 V
